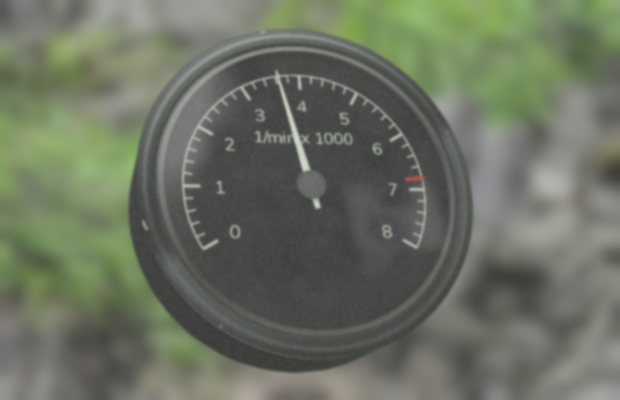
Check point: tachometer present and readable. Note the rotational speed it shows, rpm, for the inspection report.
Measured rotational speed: 3600 rpm
